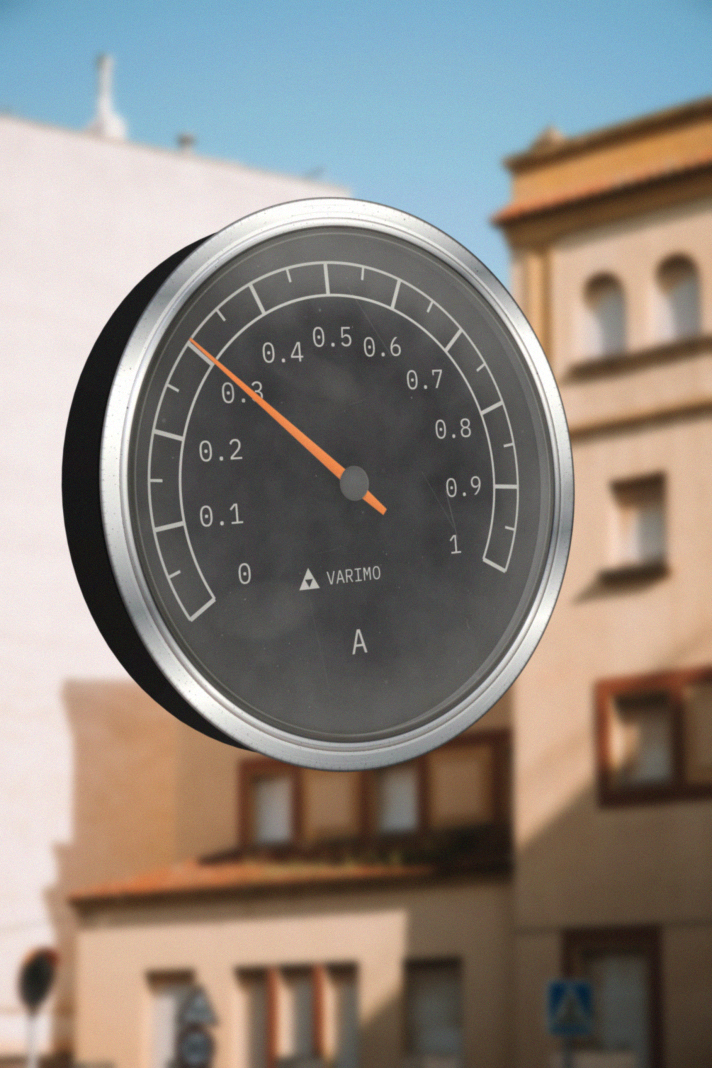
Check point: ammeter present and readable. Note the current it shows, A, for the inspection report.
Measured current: 0.3 A
